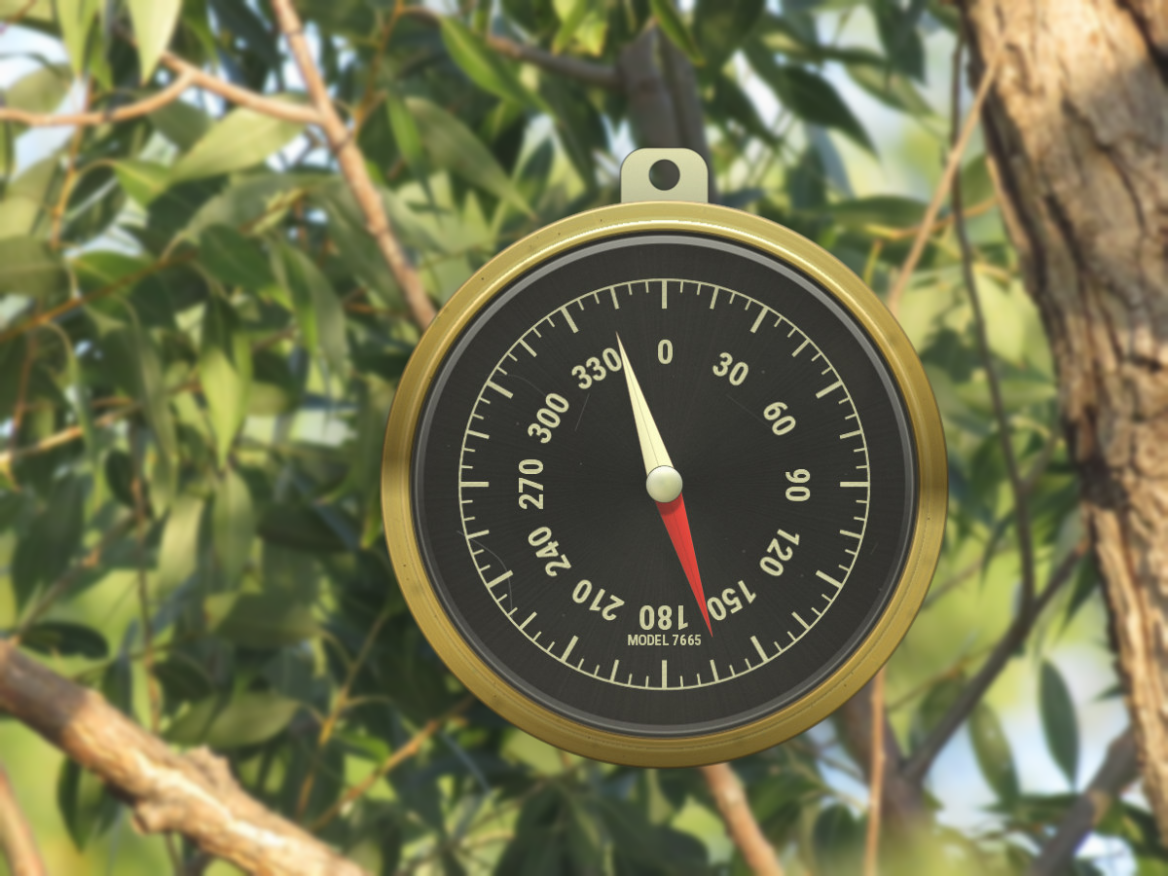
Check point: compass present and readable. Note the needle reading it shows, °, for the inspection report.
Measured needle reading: 162.5 °
